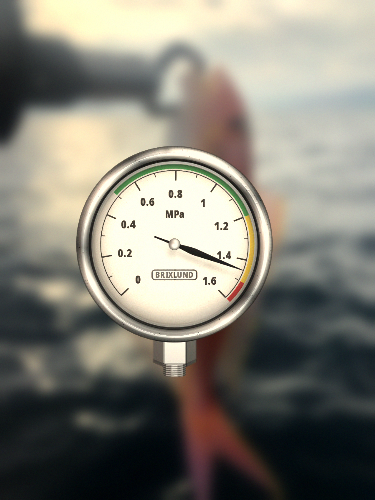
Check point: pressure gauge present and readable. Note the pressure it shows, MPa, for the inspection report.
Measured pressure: 1.45 MPa
